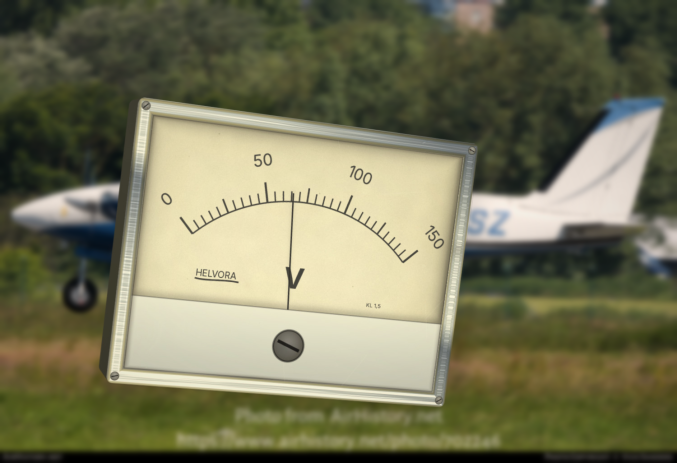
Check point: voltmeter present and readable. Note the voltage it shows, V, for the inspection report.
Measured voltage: 65 V
